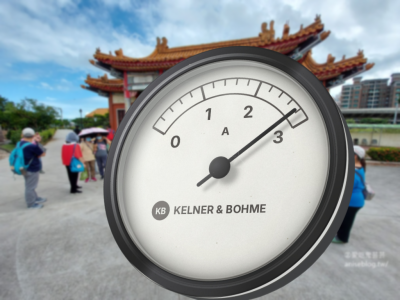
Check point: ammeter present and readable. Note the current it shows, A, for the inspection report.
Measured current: 2.8 A
